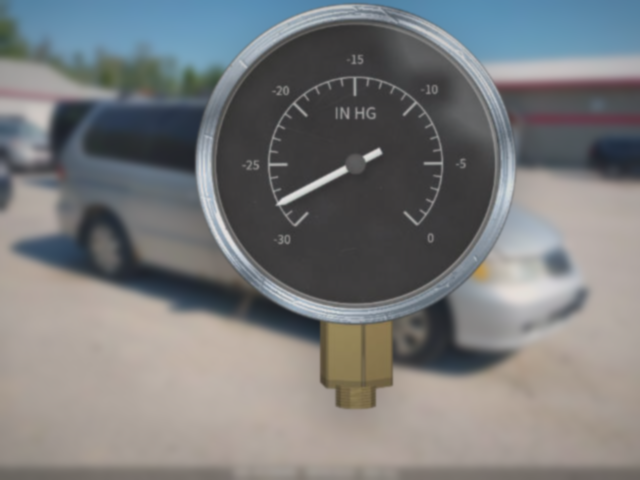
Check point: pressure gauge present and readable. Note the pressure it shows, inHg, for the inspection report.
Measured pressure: -28 inHg
